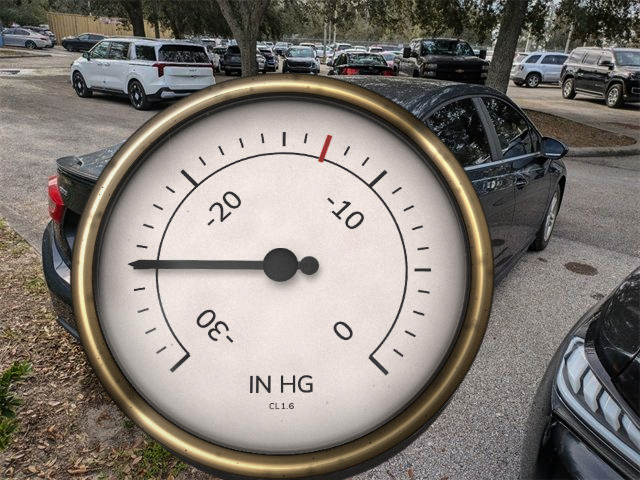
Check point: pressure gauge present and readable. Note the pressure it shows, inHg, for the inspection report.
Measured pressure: -25 inHg
